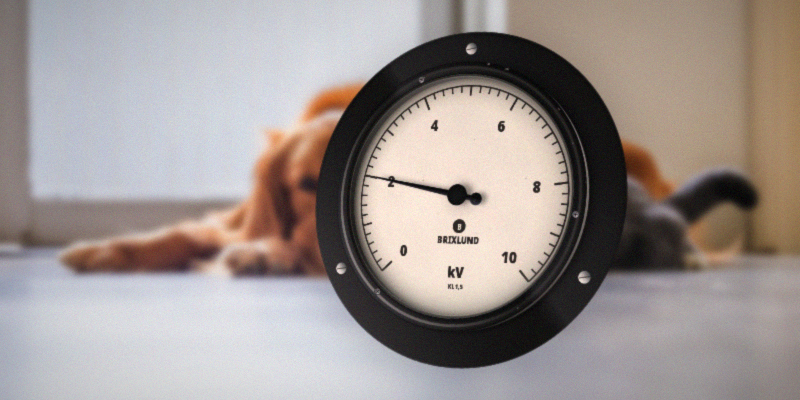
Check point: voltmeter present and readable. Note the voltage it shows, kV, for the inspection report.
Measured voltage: 2 kV
